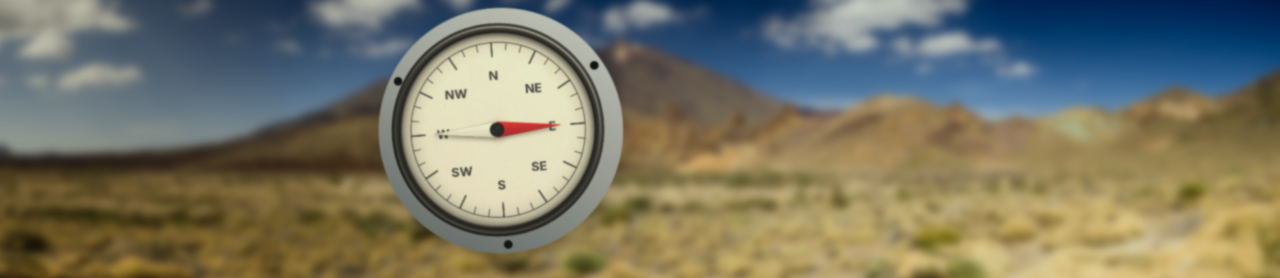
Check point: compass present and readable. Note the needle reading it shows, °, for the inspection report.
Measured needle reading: 90 °
